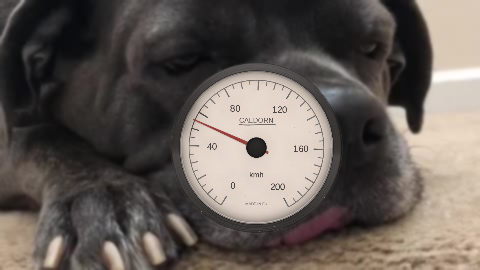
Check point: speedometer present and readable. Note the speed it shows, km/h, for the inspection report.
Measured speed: 55 km/h
